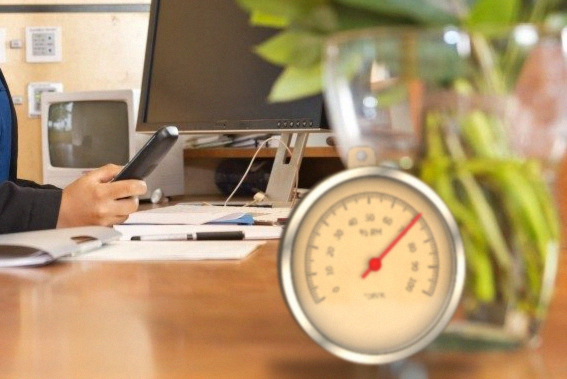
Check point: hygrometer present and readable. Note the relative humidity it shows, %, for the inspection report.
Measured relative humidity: 70 %
